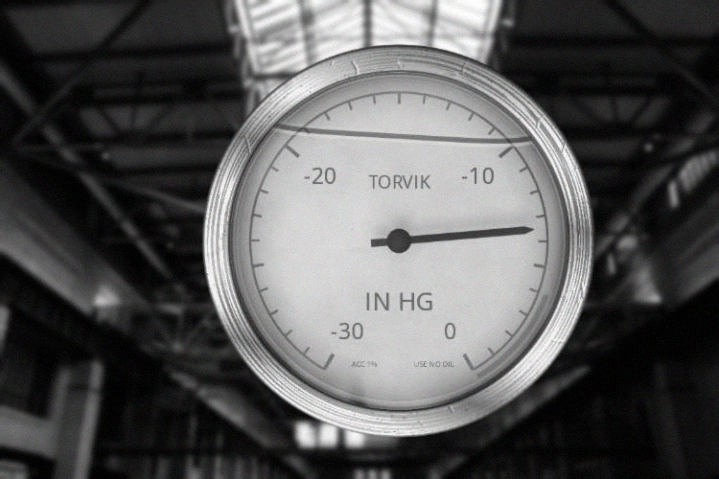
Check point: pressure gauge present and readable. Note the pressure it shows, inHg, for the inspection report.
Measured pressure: -6.5 inHg
